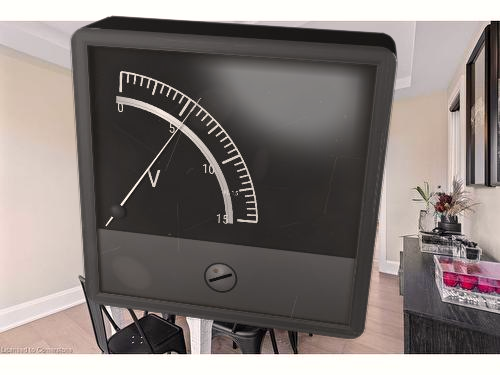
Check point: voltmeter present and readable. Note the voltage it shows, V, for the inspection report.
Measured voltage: 5.5 V
